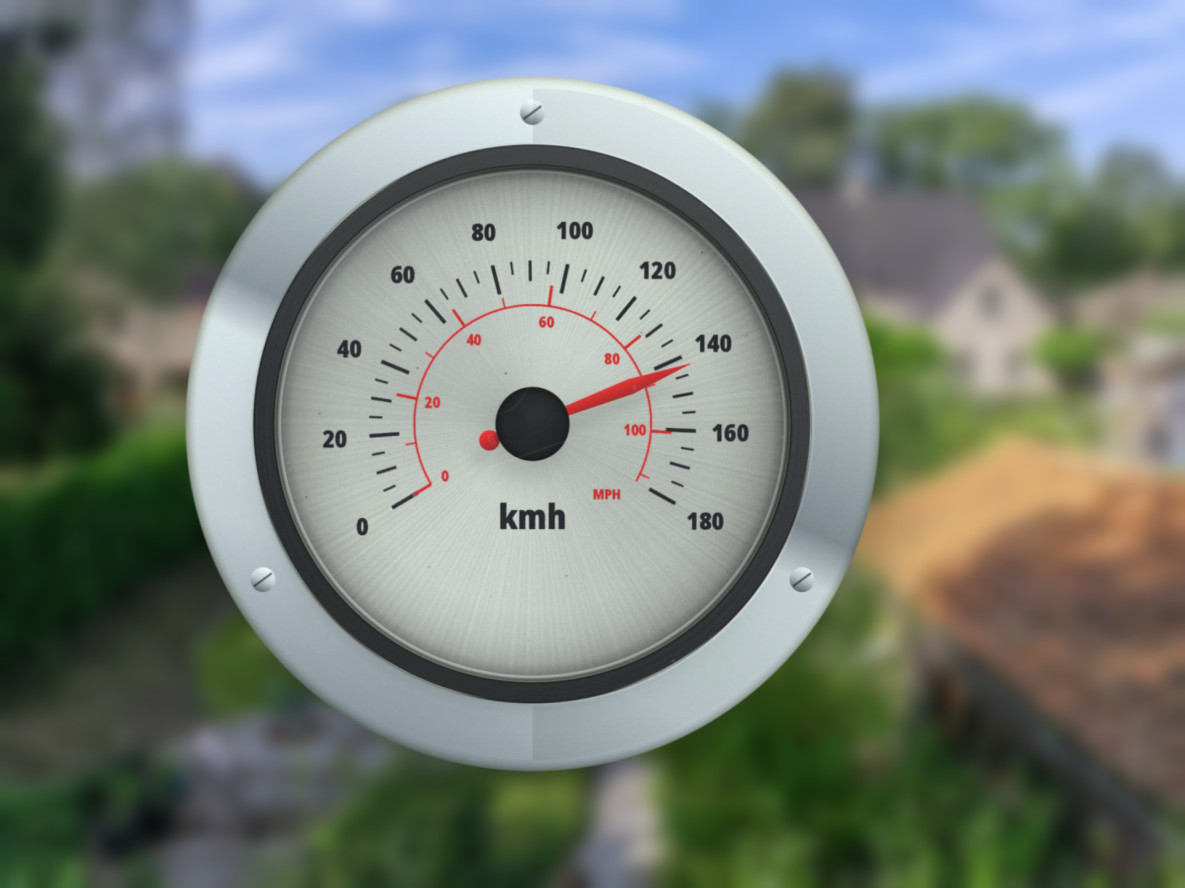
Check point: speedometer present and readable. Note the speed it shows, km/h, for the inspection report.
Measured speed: 142.5 km/h
